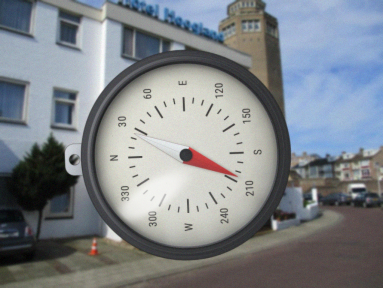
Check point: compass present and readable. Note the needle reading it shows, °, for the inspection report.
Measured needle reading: 205 °
